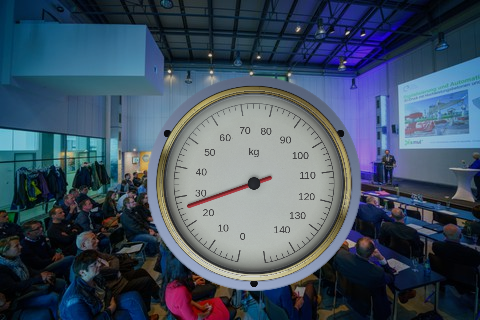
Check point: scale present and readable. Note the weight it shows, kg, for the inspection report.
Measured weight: 26 kg
